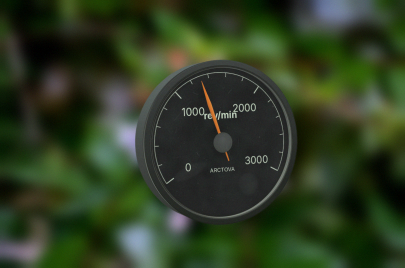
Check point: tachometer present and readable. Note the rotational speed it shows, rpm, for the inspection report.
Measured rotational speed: 1300 rpm
